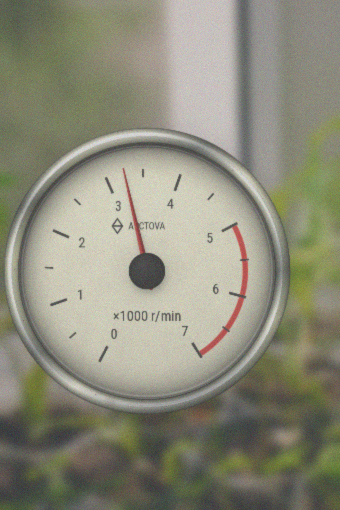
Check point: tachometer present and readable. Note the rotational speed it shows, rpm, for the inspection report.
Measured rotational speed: 3250 rpm
